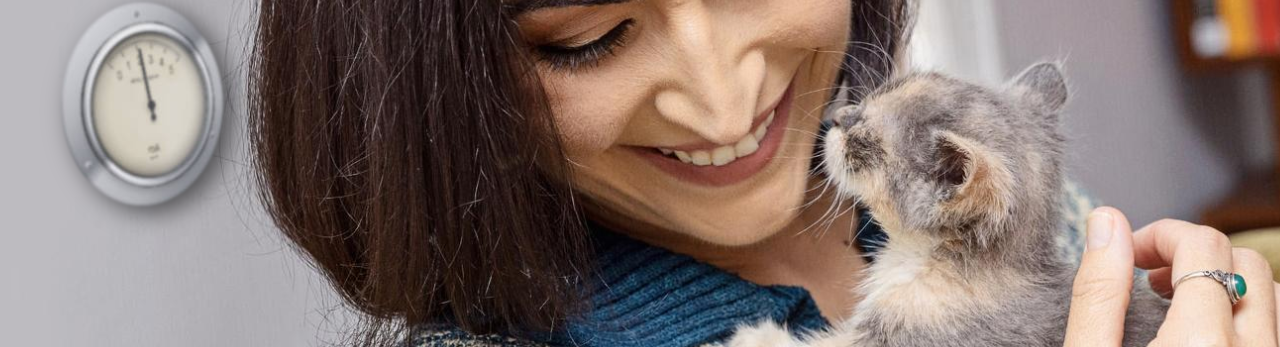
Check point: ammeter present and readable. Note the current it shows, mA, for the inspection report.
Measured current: 2 mA
